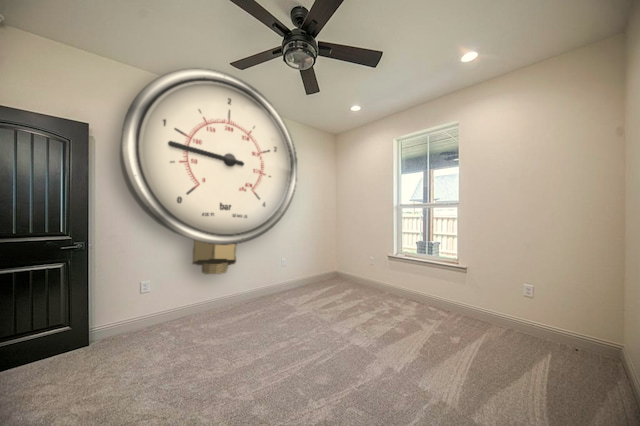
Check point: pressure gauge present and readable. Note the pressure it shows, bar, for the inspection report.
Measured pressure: 0.75 bar
